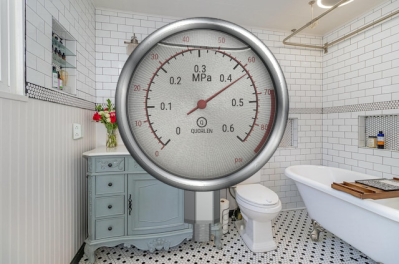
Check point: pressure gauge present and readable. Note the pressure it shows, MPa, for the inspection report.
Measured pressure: 0.43 MPa
